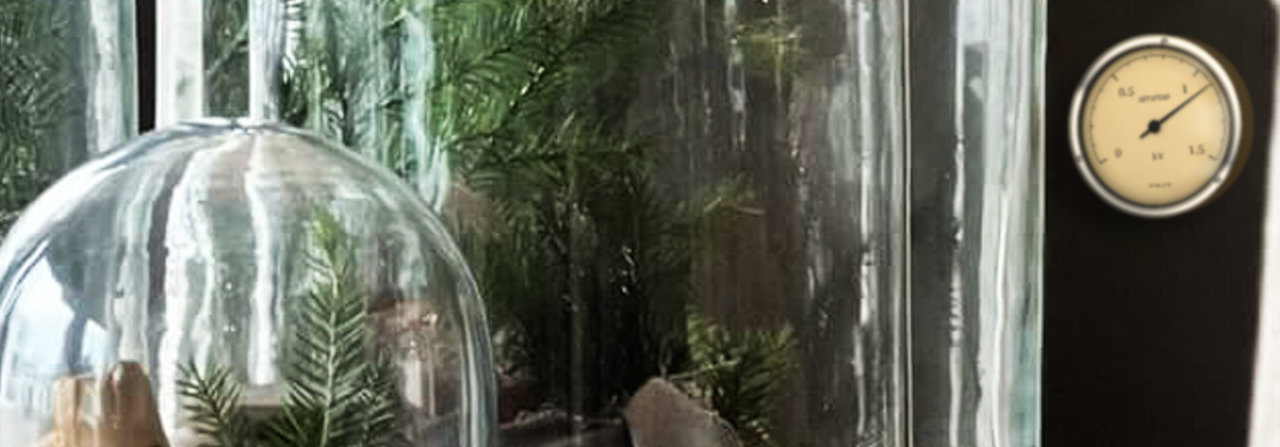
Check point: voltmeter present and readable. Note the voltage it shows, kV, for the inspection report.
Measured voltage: 1.1 kV
